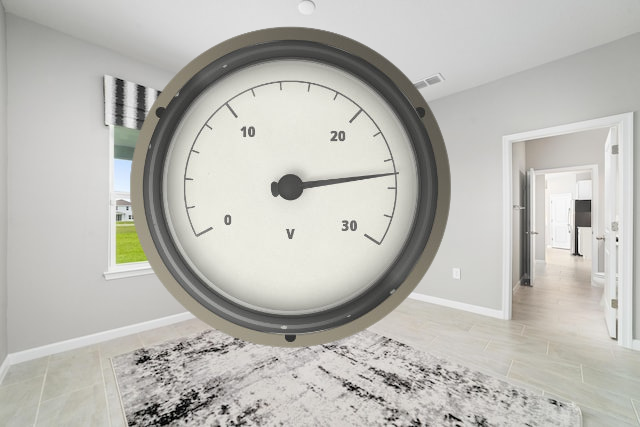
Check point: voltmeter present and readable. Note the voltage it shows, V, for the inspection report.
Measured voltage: 25 V
